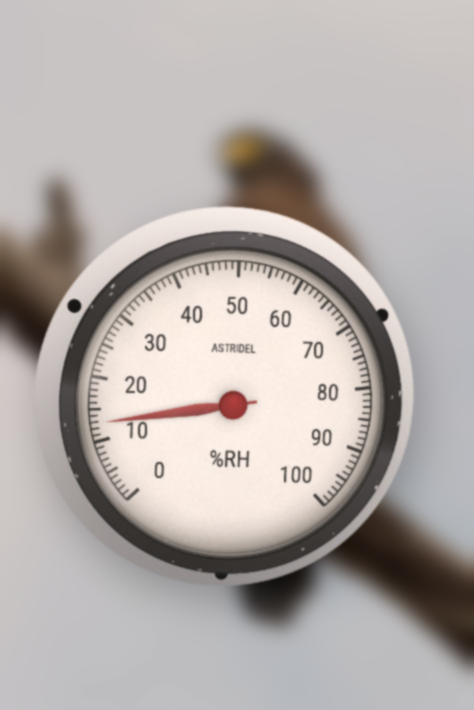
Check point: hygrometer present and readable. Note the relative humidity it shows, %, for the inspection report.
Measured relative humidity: 13 %
